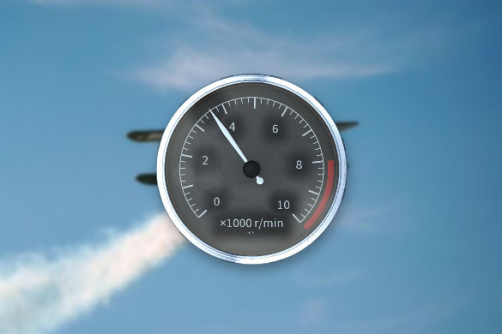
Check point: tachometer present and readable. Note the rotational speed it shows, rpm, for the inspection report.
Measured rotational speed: 3600 rpm
